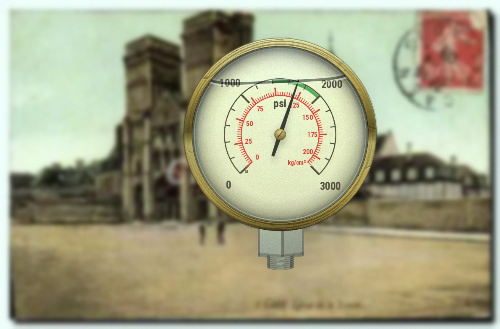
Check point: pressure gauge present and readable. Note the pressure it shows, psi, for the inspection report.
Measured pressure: 1700 psi
